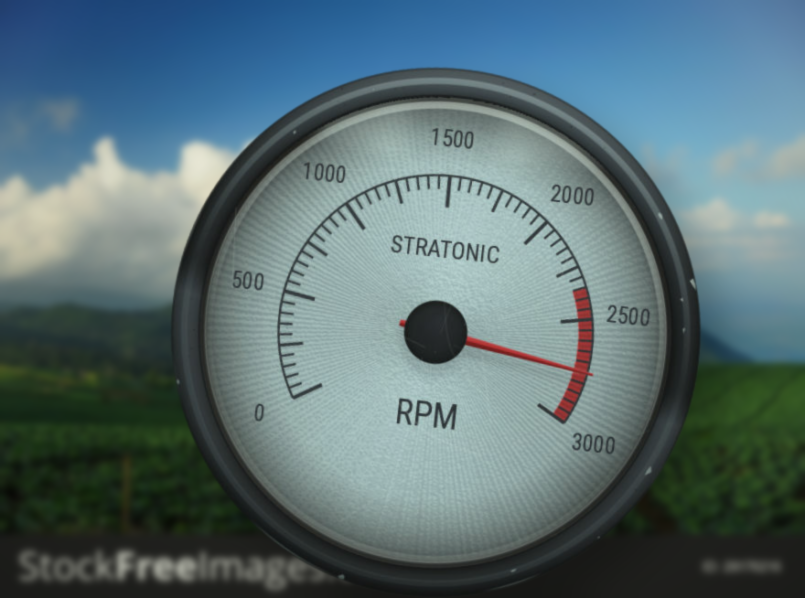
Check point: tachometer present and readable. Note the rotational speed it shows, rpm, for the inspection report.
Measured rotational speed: 2750 rpm
